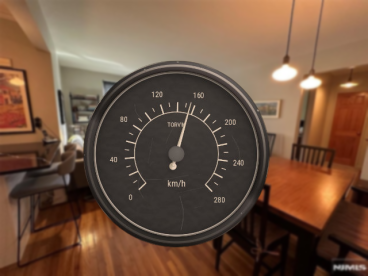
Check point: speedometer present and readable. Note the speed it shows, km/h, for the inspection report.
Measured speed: 155 km/h
